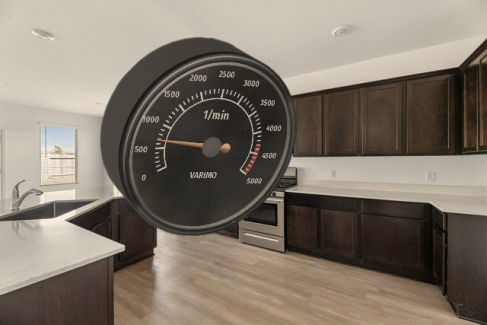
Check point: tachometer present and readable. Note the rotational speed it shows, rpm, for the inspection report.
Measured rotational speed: 700 rpm
